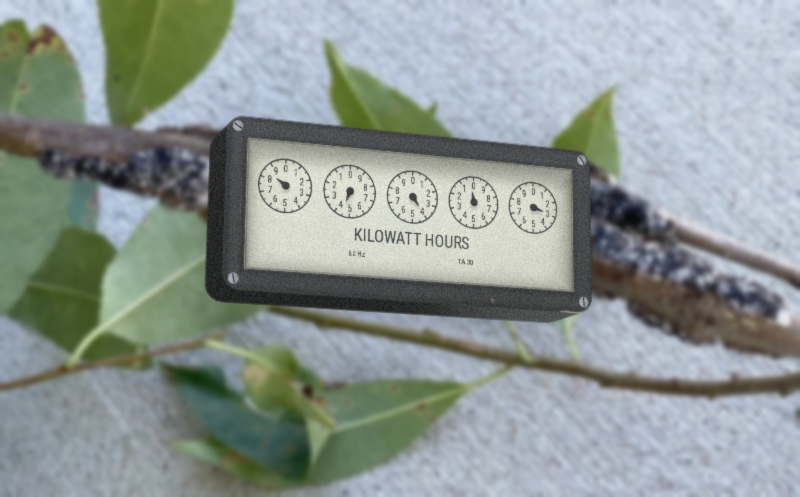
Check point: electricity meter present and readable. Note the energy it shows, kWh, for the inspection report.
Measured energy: 84403 kWh
